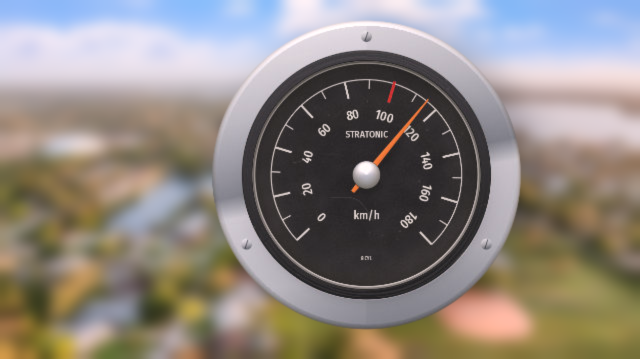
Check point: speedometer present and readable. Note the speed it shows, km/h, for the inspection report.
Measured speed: 115 km/h
